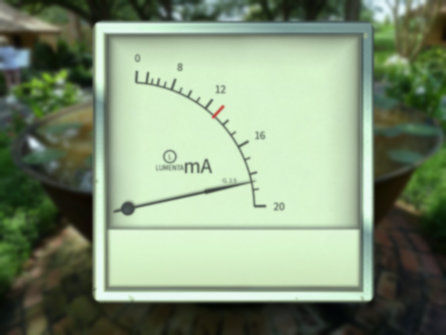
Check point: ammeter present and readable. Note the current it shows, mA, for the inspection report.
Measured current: 18.5 mA
